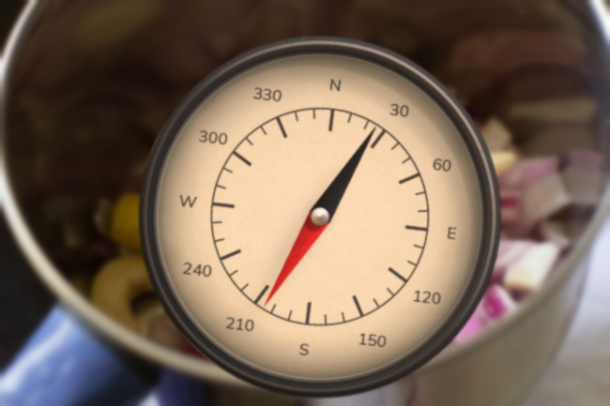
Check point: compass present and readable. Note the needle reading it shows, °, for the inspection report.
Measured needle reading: 205 °
